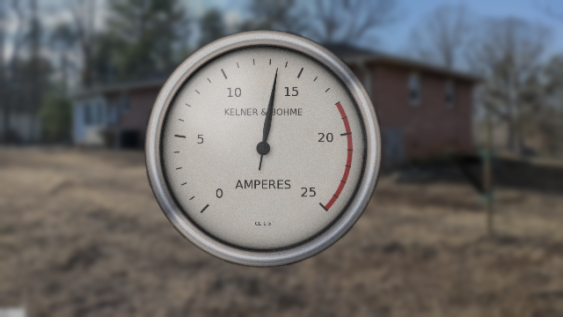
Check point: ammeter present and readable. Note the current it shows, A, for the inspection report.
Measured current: 13.5 A
